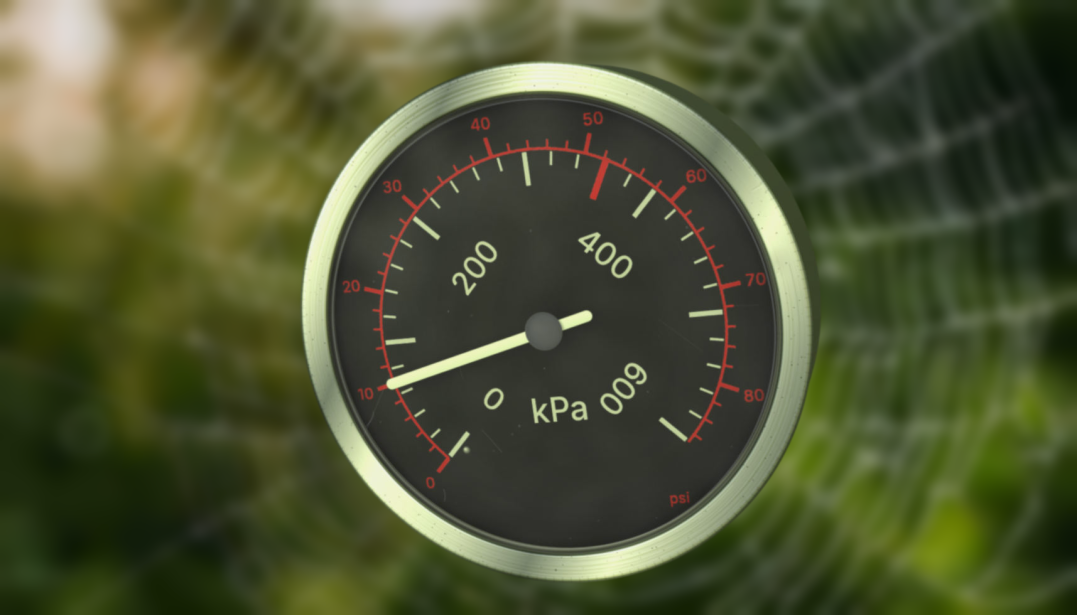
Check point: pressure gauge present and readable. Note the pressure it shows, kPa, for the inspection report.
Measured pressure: 70 kPa
